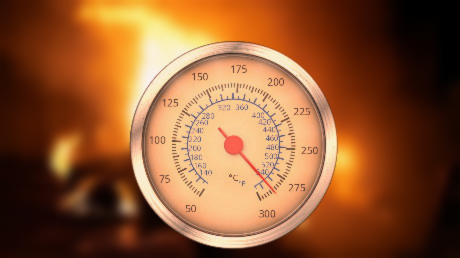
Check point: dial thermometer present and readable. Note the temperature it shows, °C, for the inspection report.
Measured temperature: 287.5 °C
